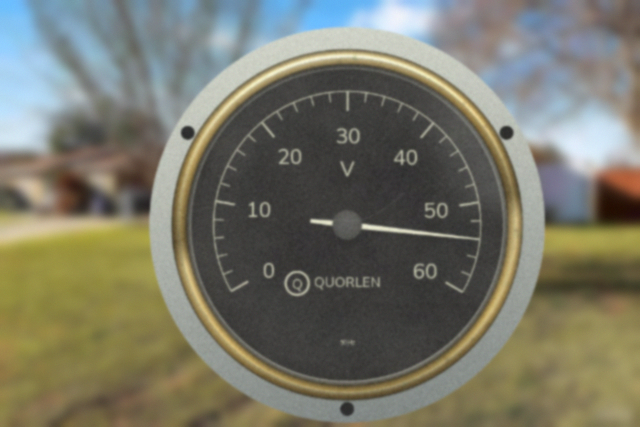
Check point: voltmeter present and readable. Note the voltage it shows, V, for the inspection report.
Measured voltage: 54 V
